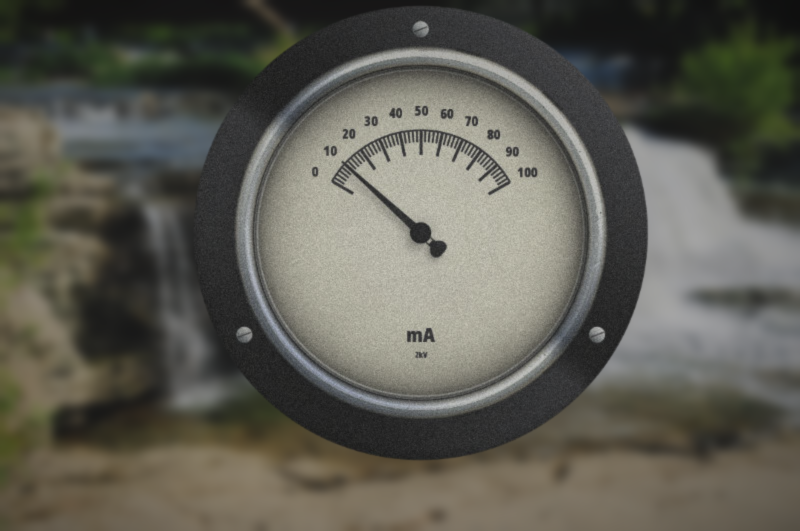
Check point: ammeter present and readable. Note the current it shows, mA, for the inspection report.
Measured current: 10 mA
